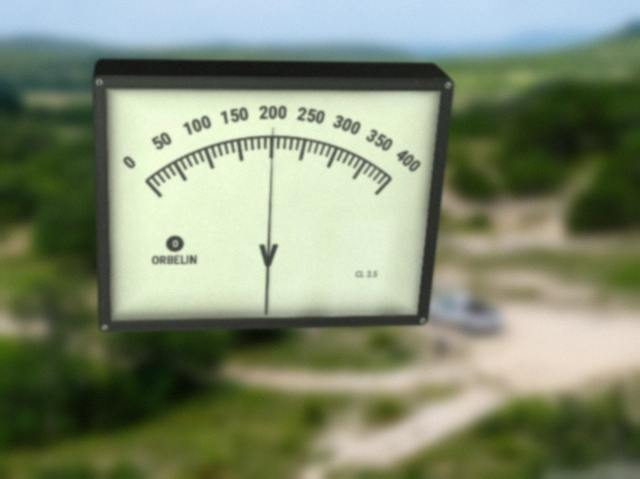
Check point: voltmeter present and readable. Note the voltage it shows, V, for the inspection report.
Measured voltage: 200 V
